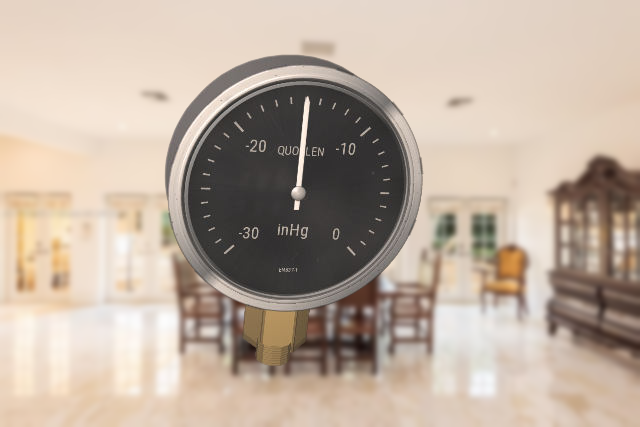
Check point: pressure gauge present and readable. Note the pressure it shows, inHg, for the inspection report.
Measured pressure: -15 inHg
